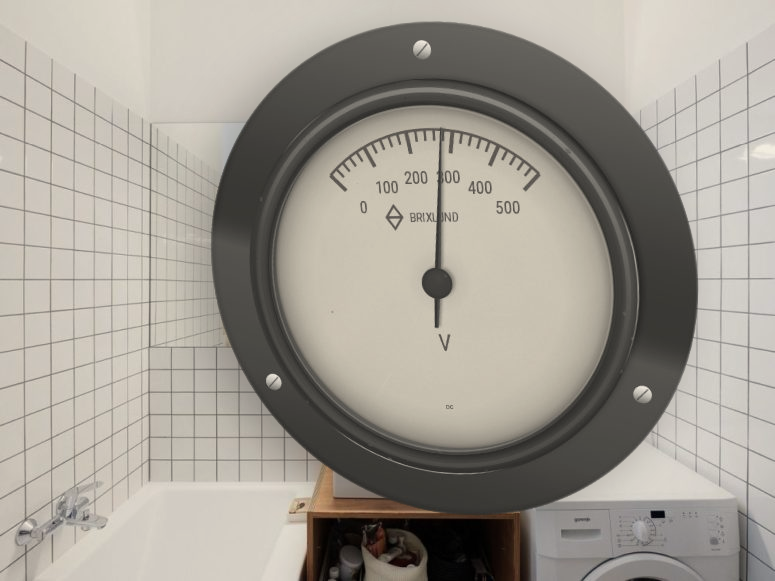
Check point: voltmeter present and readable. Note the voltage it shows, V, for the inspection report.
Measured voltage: 280 V
